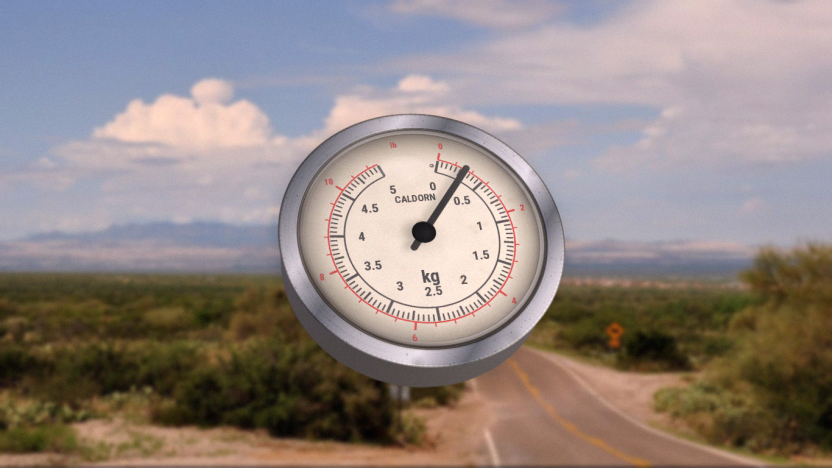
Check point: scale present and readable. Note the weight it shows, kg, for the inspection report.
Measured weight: 0.3 kg
